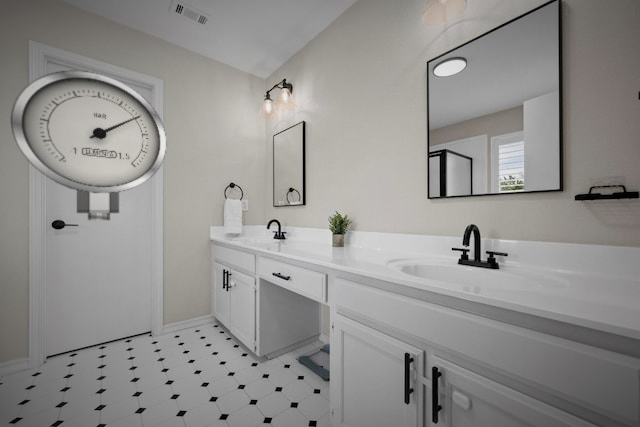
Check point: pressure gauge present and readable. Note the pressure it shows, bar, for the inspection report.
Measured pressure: 0.75 bar
